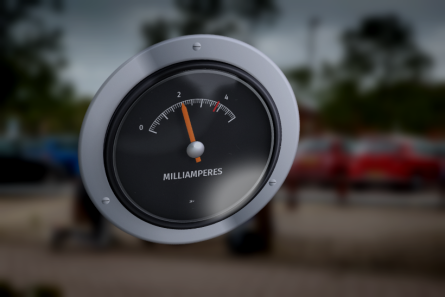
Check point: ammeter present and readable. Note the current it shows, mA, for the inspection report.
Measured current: 2 mA
